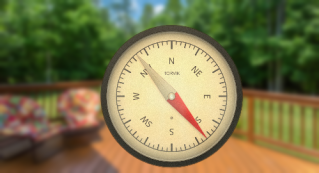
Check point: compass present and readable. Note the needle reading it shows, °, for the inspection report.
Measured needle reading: 140 °
